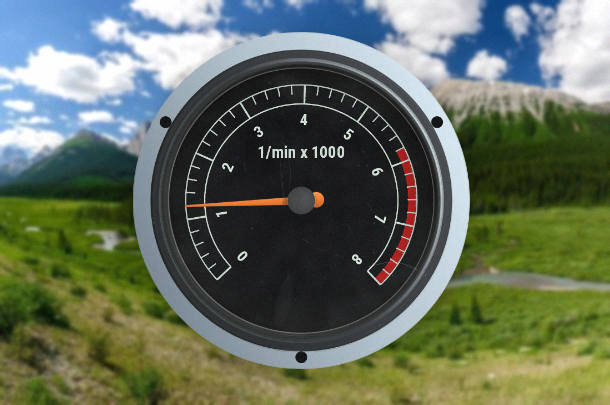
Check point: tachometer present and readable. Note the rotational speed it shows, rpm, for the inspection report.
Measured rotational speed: 1200 rpm
